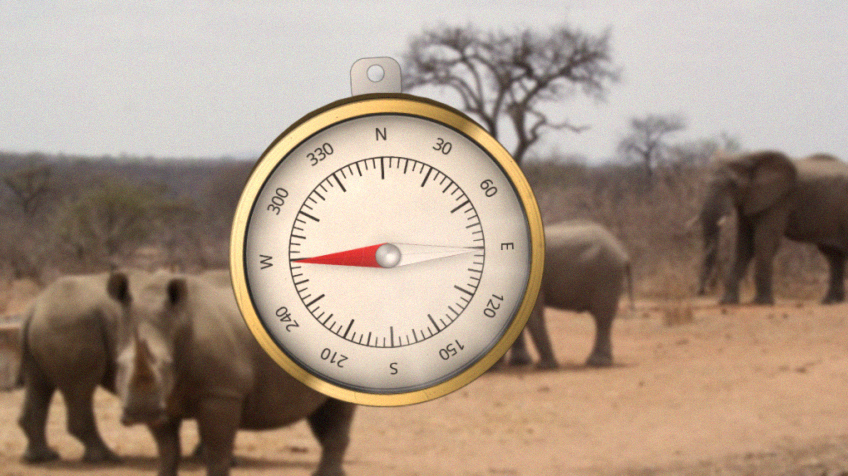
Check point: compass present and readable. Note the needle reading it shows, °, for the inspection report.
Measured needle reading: 270 °
